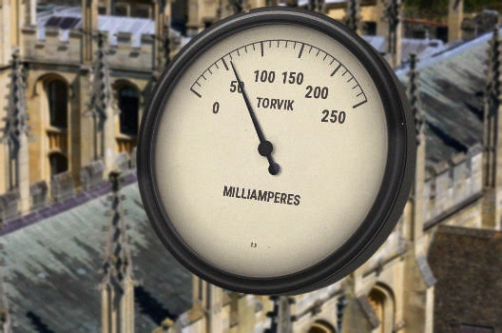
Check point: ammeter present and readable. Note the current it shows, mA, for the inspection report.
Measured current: 60 mA
